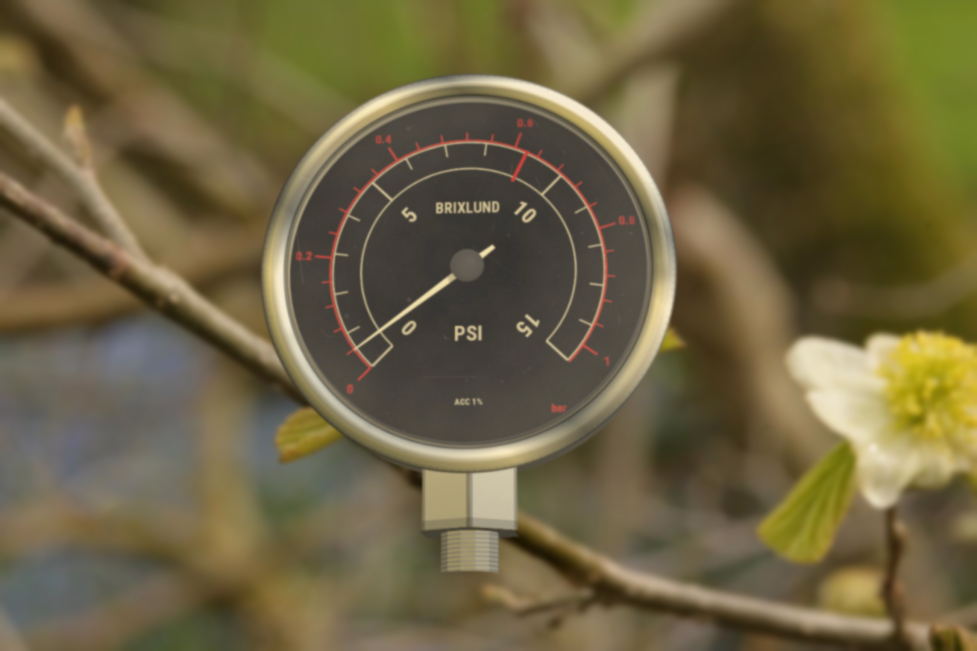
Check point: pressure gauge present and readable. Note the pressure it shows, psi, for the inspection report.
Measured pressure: 0.5 psi
